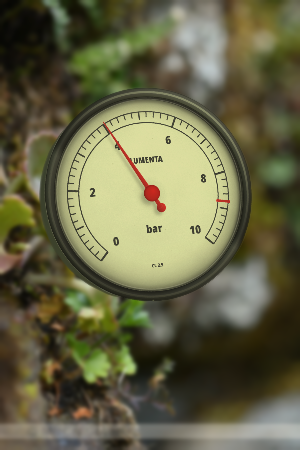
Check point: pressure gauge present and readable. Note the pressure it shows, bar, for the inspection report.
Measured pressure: 4 bar
